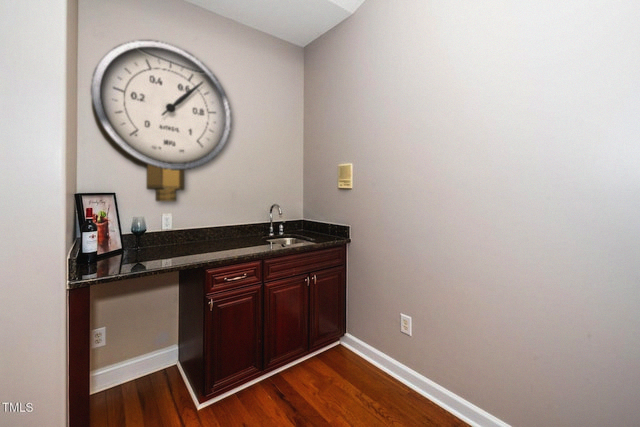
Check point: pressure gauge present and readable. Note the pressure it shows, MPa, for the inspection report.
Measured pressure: 0.65 MPa
